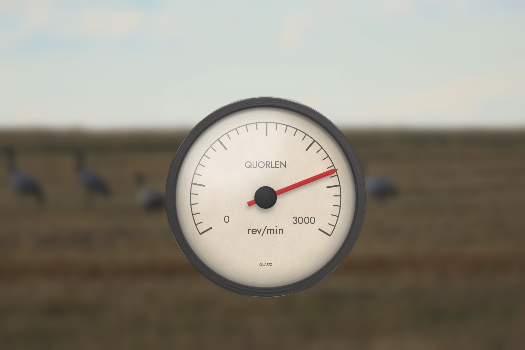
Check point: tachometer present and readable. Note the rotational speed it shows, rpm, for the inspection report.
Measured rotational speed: 2350 rpm
